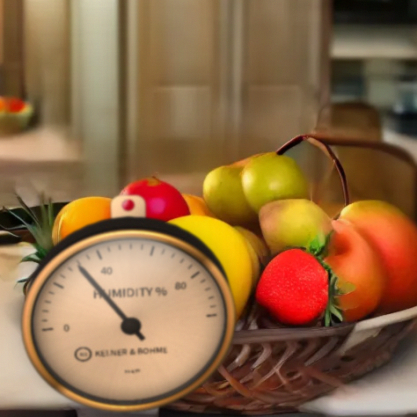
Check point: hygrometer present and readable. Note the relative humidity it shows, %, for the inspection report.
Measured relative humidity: 32 %
